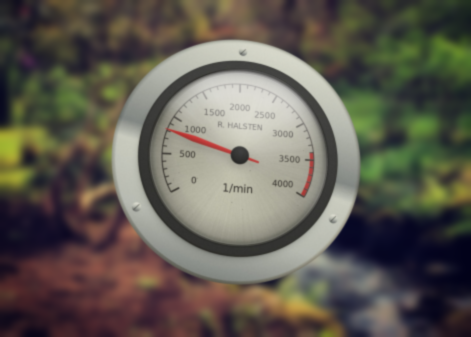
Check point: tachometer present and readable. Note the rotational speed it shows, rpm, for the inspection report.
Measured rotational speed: 800 rpm
